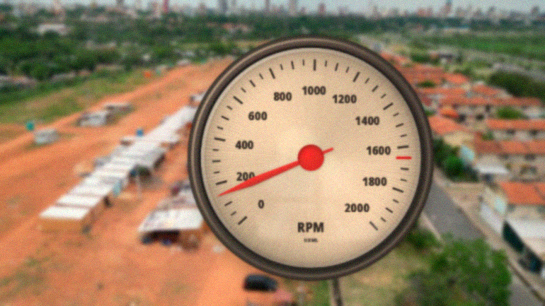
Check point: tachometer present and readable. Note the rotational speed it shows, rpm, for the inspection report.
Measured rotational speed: 150 rpm
